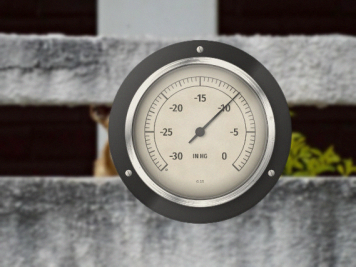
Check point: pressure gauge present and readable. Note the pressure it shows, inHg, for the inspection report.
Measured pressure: -10 inHg
